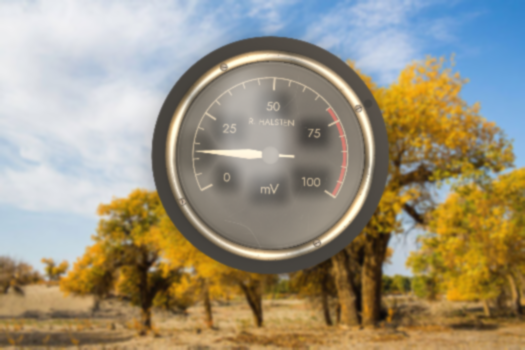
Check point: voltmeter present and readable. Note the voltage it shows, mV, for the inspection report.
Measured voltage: 12.5 mV
